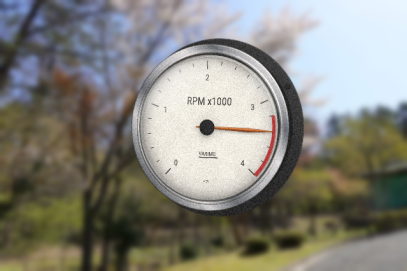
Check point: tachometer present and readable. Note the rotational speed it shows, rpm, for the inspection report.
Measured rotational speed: 3400 rpm
